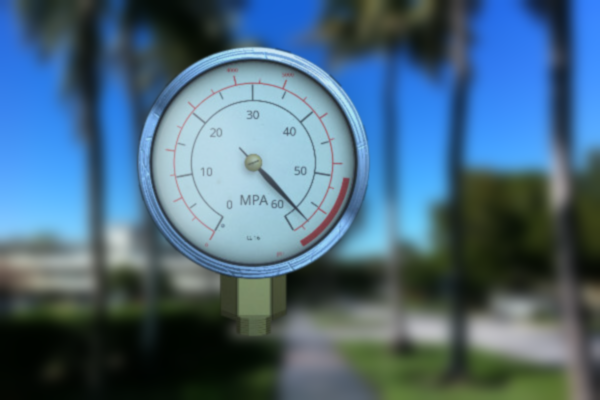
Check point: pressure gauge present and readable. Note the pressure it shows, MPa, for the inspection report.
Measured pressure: 57.5 MPa
